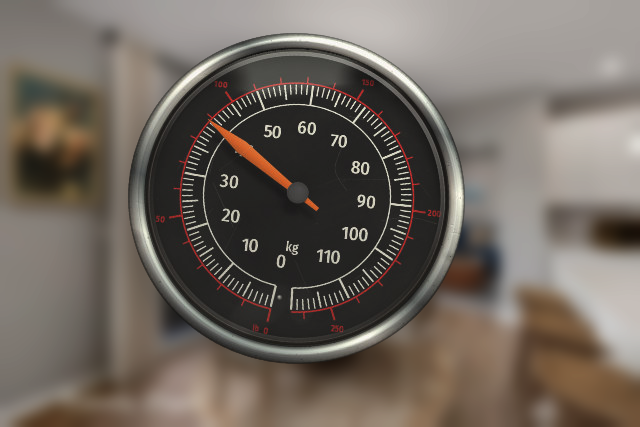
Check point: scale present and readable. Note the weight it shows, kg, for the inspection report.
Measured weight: 40 kg
